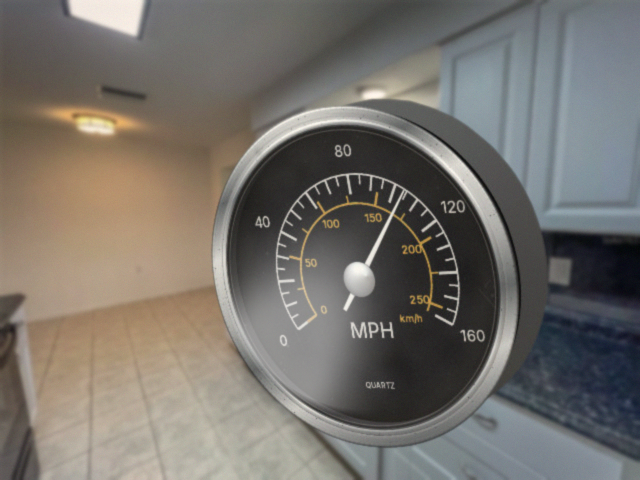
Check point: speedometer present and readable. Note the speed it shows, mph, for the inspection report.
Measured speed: 105 mph
